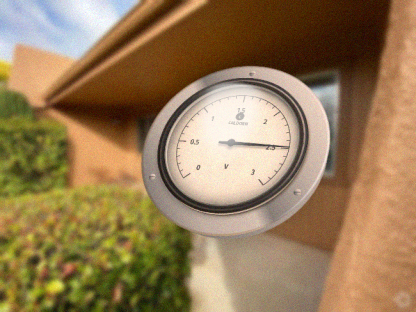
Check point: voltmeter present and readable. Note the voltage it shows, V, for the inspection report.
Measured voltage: 2.5 V
